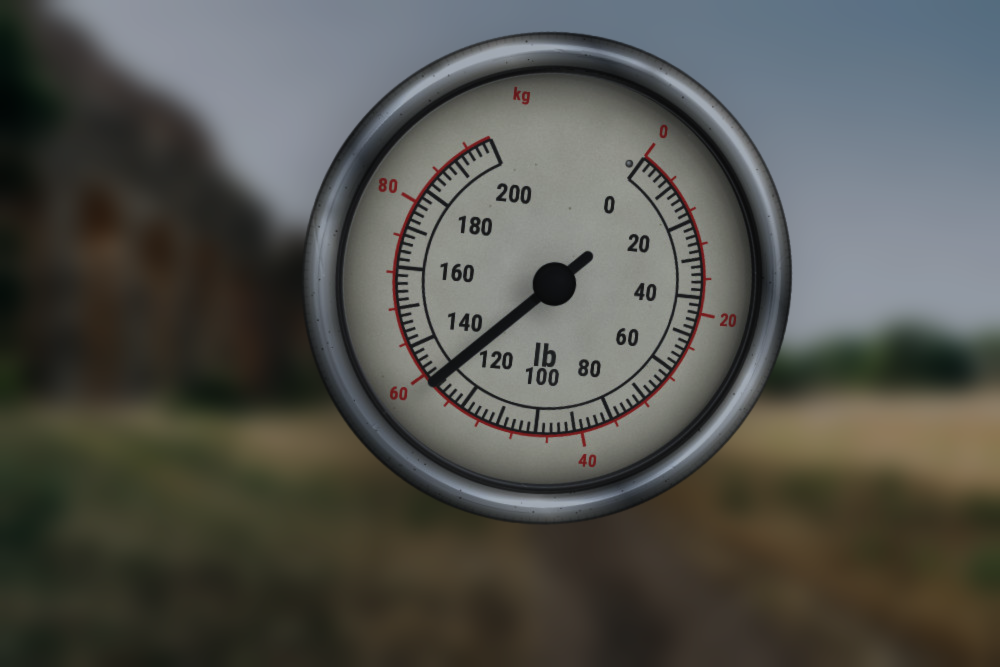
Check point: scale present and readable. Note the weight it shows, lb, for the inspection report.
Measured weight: 130 lb
